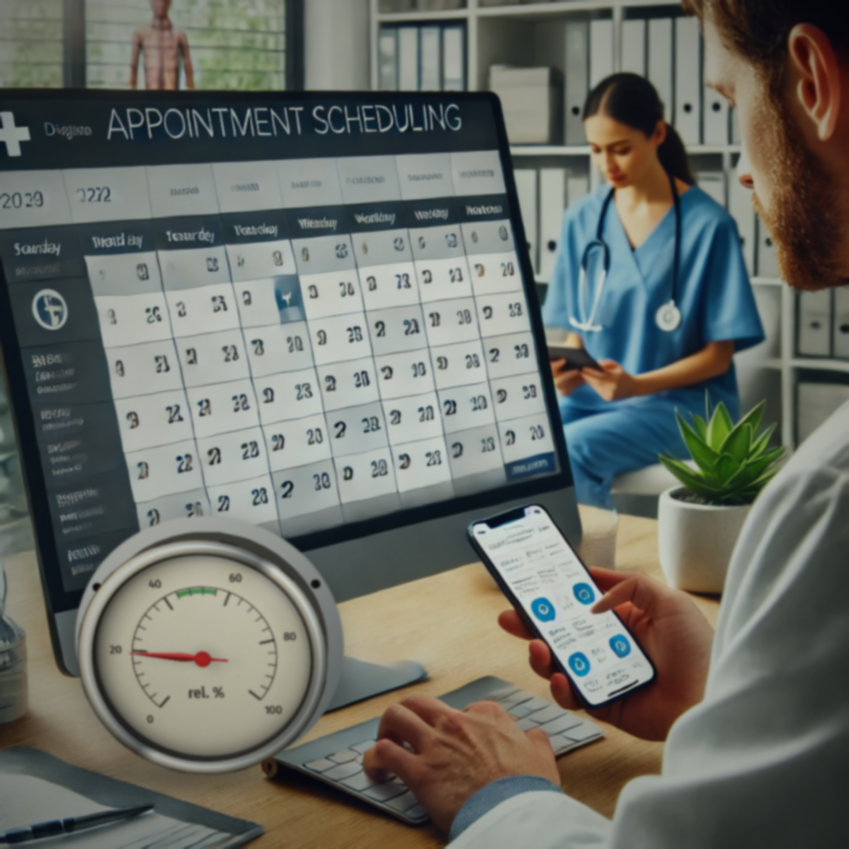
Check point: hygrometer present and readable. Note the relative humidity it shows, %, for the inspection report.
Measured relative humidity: 20 %
